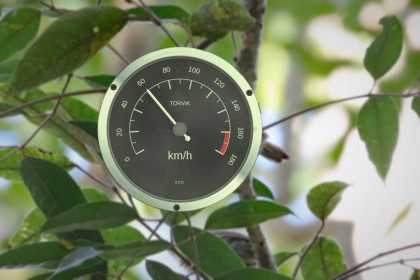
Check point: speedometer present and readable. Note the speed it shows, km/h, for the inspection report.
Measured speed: 60 km/h
